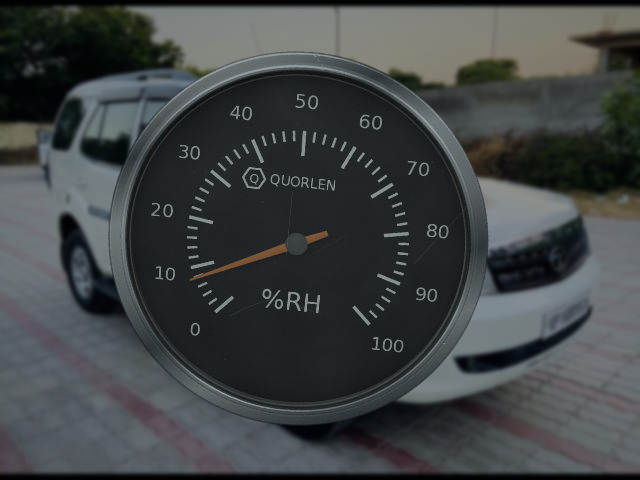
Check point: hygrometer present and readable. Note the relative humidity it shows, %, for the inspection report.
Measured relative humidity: 8 %
